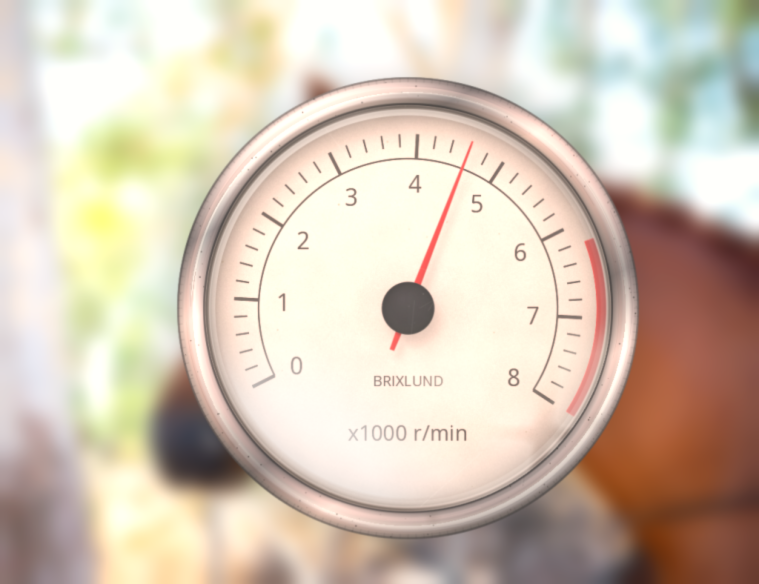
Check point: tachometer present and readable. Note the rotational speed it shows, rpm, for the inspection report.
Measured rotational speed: 4600 rpm
